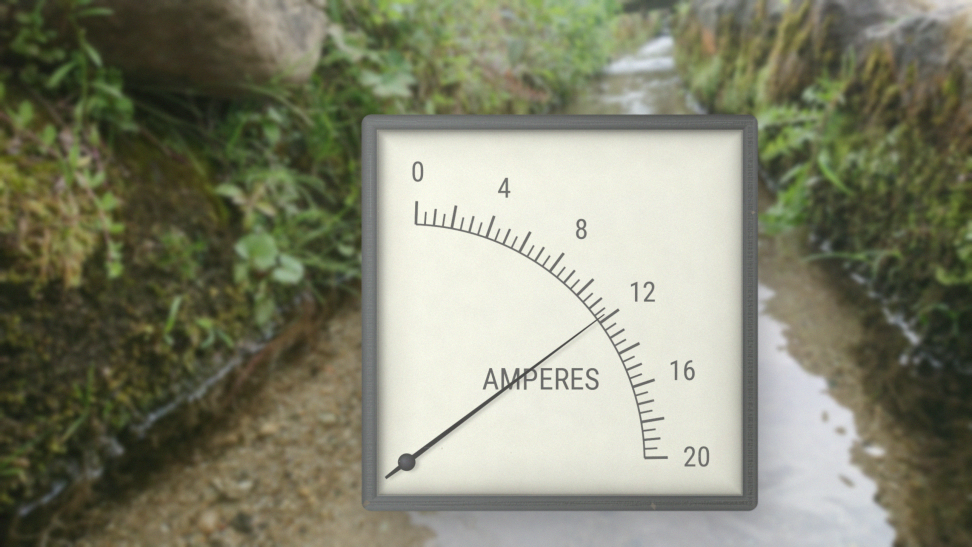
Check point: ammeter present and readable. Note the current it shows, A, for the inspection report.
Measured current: 11.75 A
